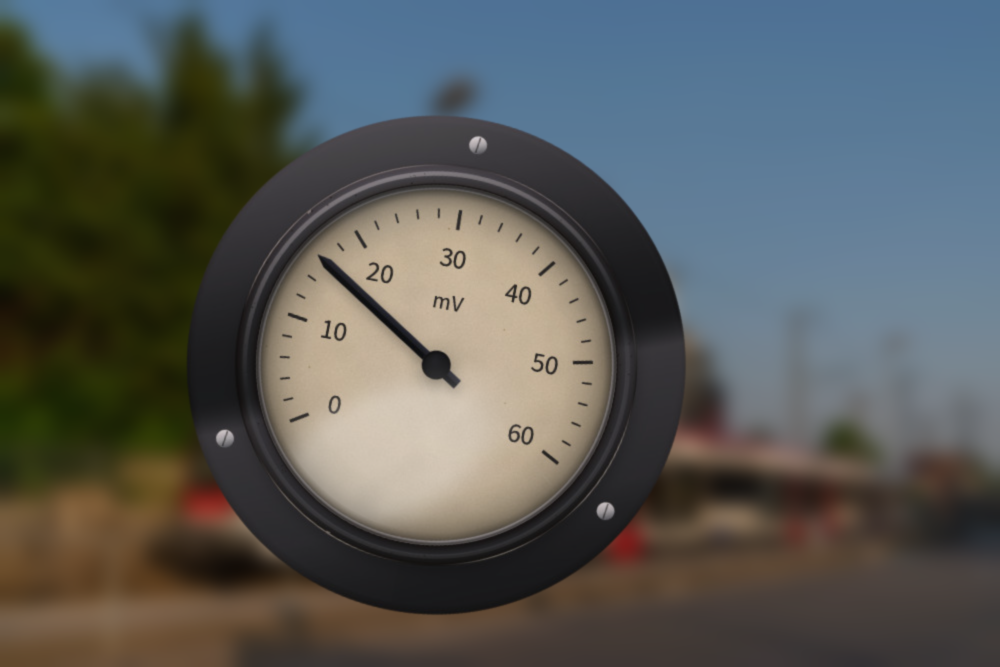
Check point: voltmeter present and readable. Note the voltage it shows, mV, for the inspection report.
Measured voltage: 16 mV
